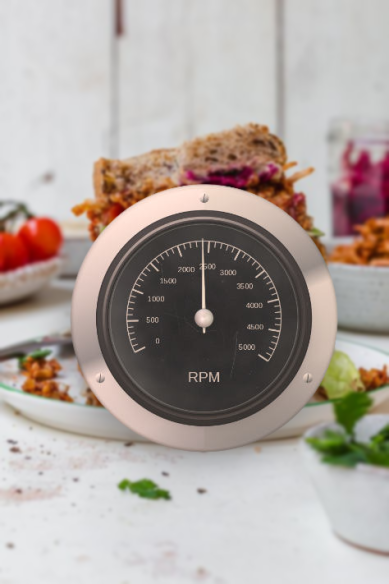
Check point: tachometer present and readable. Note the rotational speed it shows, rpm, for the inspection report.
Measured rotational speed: 2400 rpm
